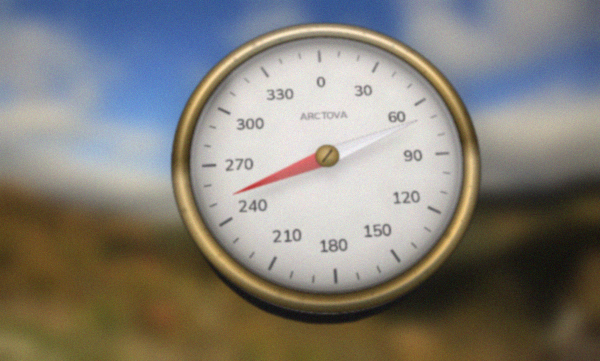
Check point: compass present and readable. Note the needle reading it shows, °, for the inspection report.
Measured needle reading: 250 °
